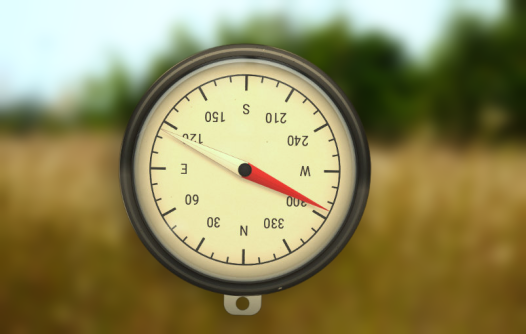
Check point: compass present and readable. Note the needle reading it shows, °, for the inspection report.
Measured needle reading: 295 °
